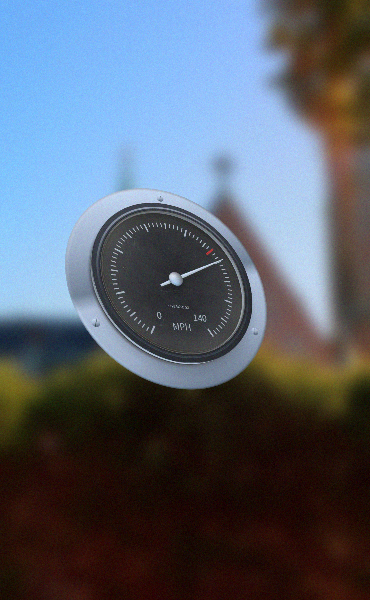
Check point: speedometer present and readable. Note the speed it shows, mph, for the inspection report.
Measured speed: 100 mph
